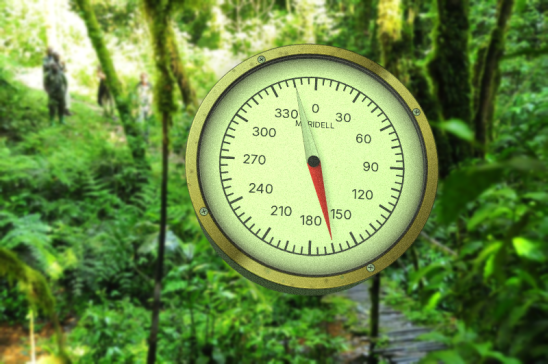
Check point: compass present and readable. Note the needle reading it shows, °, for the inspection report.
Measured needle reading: 165 °
